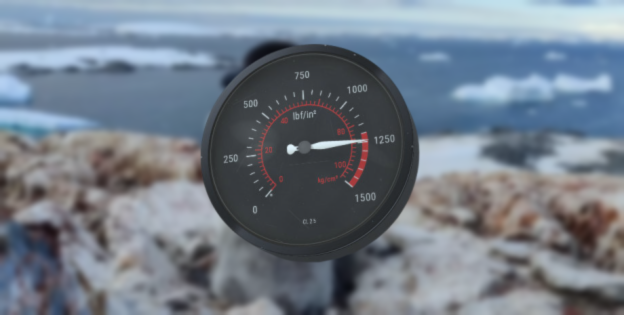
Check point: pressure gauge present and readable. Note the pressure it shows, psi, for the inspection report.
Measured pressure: 1250 psi
